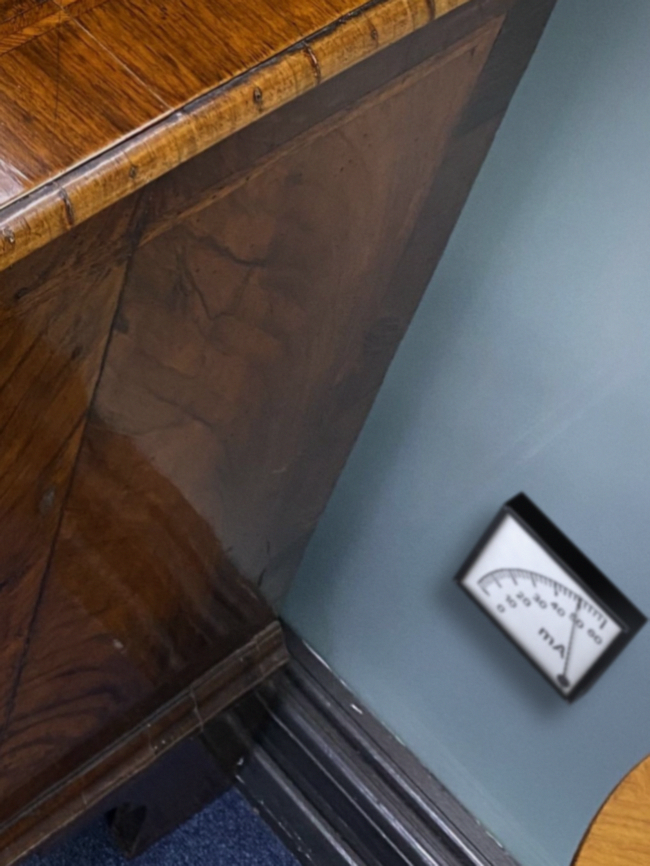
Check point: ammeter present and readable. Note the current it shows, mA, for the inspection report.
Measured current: 50 mA
